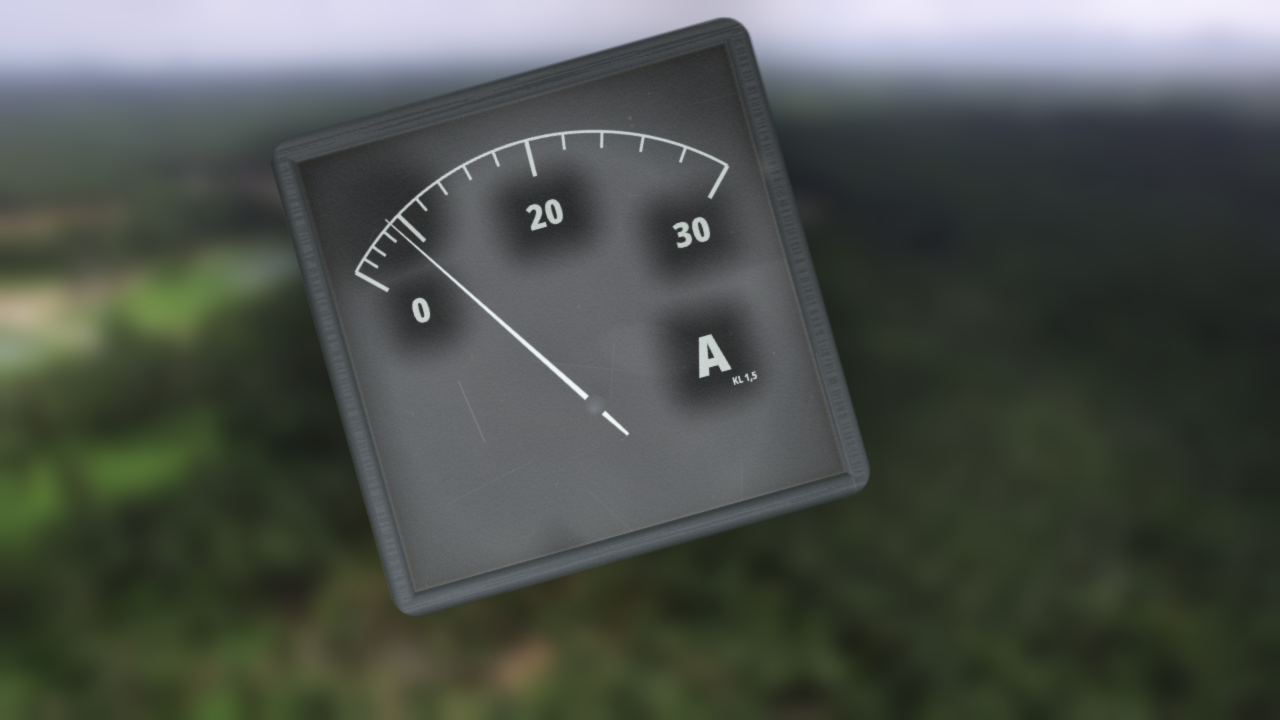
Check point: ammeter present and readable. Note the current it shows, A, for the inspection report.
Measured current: 9 A
